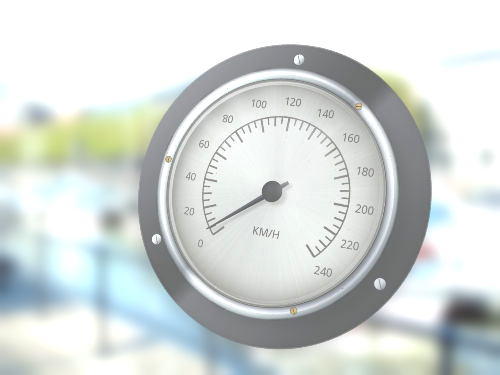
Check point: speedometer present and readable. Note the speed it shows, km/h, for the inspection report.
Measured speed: 5 km/h
